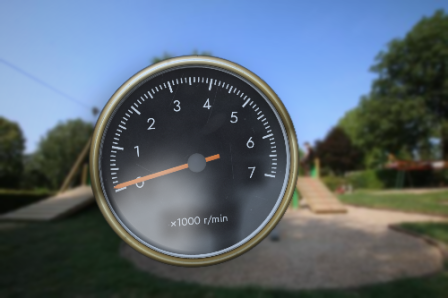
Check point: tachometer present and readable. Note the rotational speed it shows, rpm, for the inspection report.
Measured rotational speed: 100 rpm
